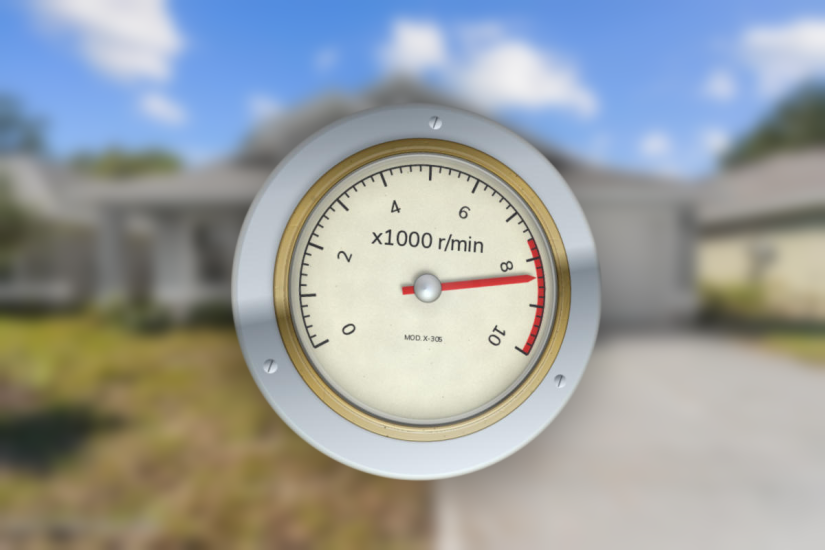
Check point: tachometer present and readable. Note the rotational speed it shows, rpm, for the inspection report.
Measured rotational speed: 8400 rpm
